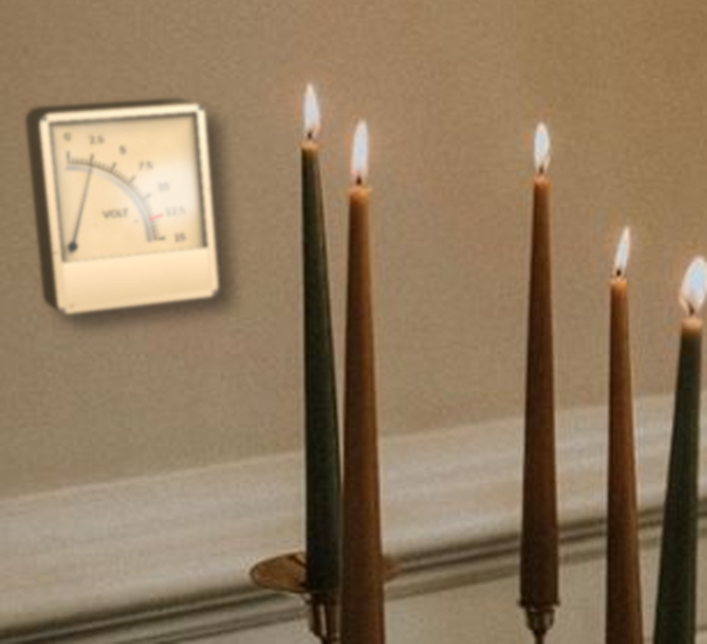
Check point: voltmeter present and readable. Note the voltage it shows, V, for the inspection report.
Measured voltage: 2.5 V
